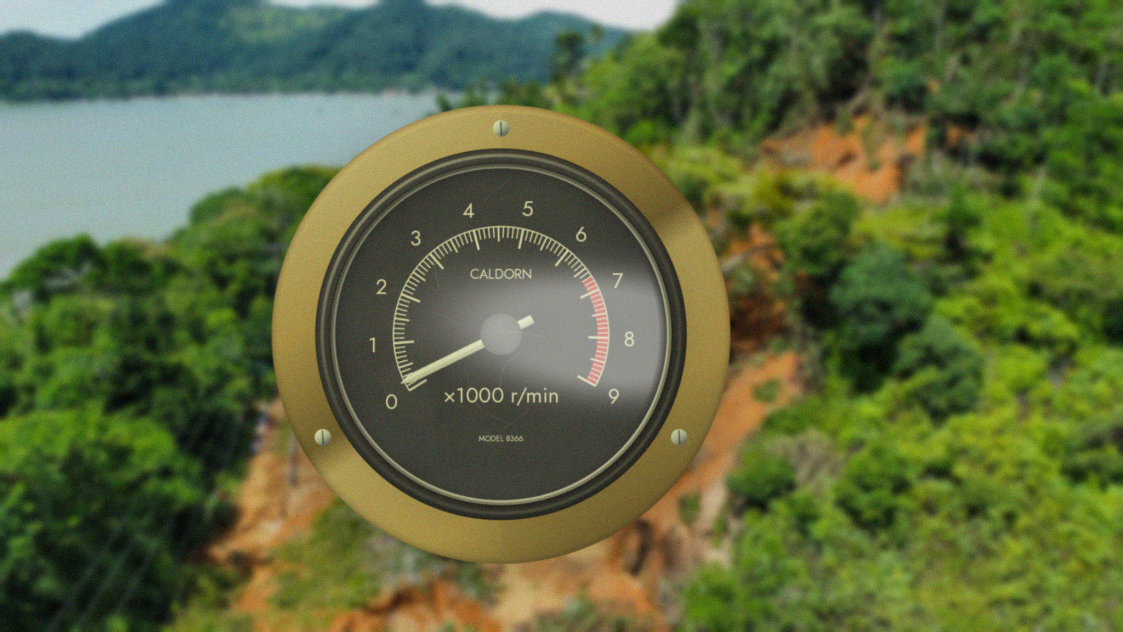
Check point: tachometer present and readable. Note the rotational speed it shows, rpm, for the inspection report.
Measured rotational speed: 200 rpm
